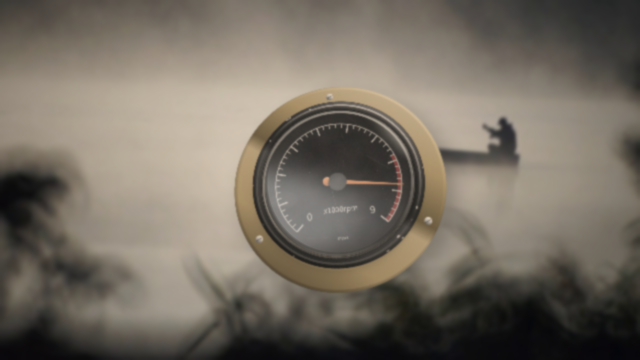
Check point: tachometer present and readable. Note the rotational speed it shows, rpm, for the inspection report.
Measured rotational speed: 7800 rpm
